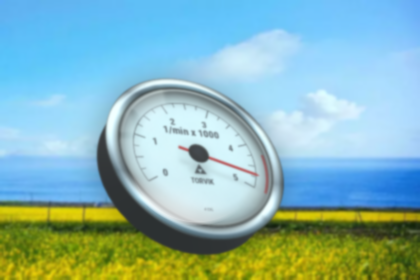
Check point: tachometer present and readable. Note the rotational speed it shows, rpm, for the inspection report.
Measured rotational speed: 4750 rpm
